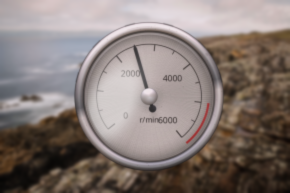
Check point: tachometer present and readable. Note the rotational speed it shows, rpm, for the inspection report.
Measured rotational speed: 2500 rpm
